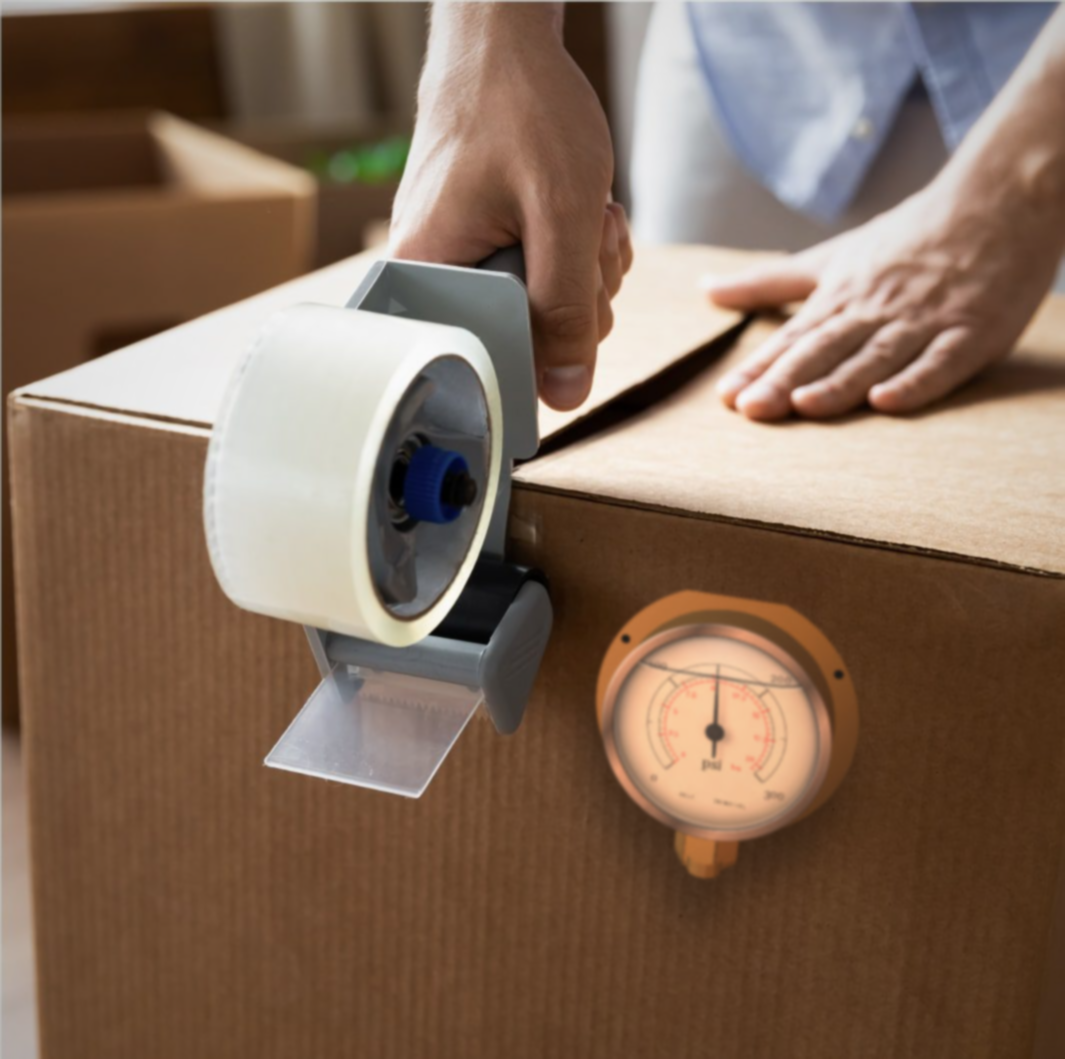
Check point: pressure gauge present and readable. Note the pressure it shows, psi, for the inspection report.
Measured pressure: 150 psi
